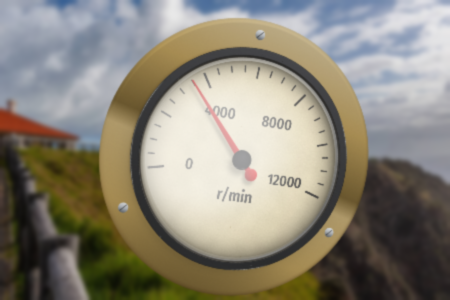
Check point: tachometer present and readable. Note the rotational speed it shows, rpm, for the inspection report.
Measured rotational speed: 3500 rpm
